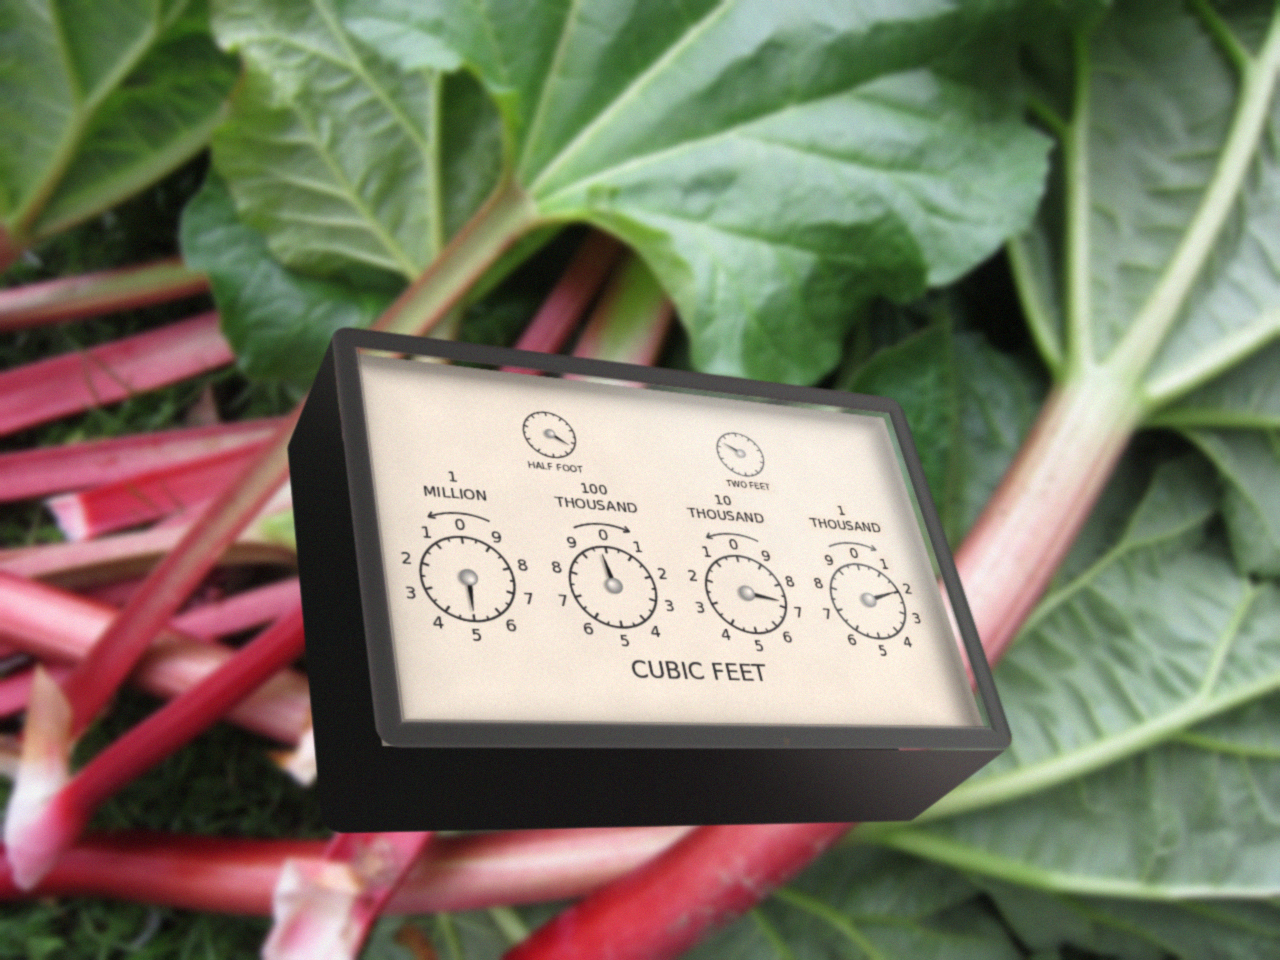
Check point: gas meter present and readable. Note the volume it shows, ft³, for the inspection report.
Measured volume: 497200 ft³
